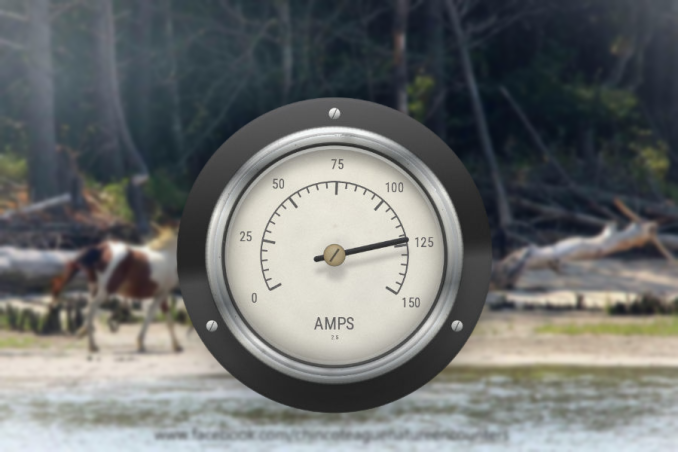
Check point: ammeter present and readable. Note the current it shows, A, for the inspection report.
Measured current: 122.5 A
